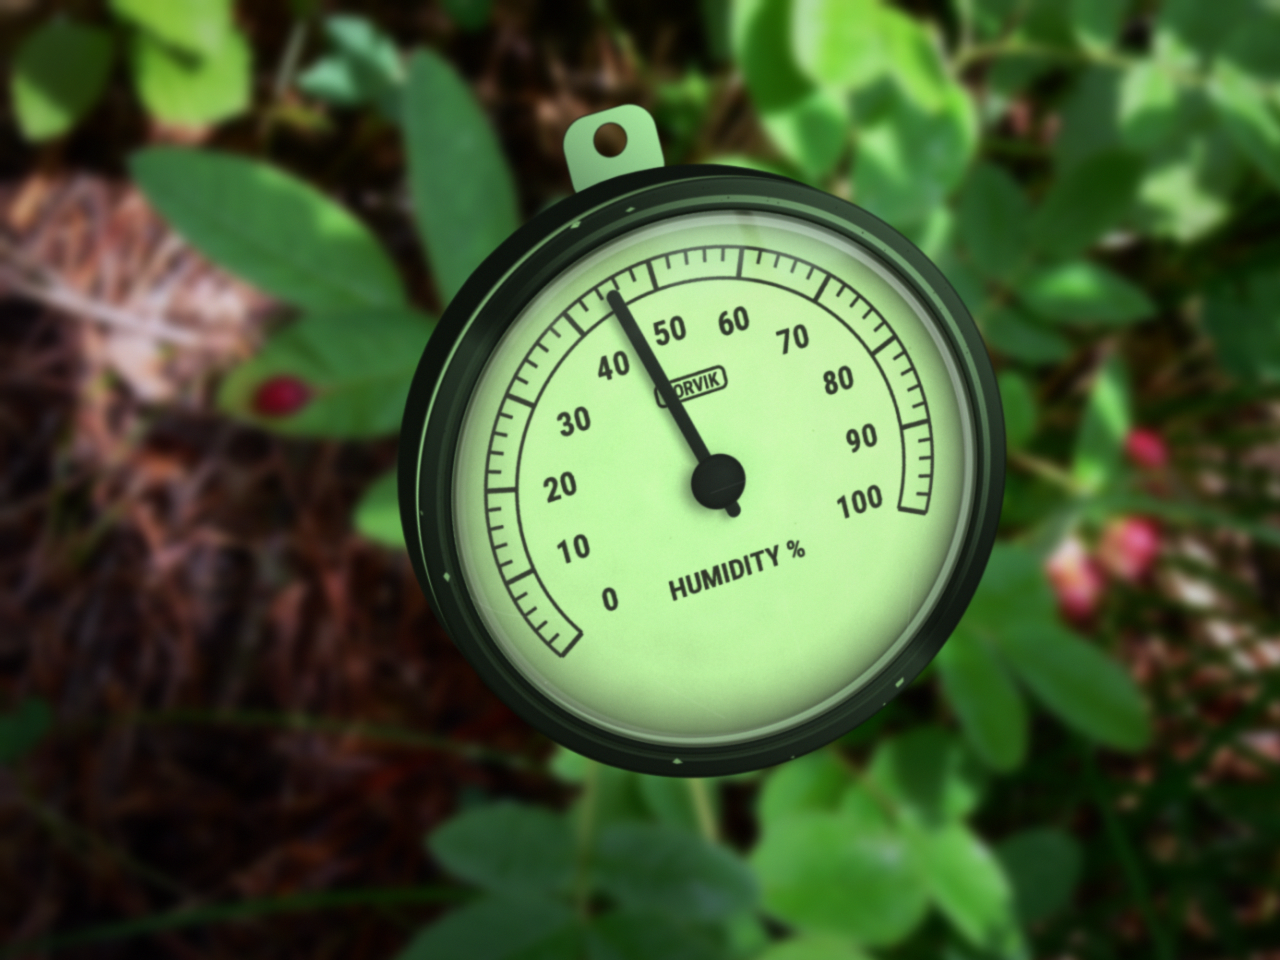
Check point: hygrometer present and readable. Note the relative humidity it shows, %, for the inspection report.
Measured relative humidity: 45 %
